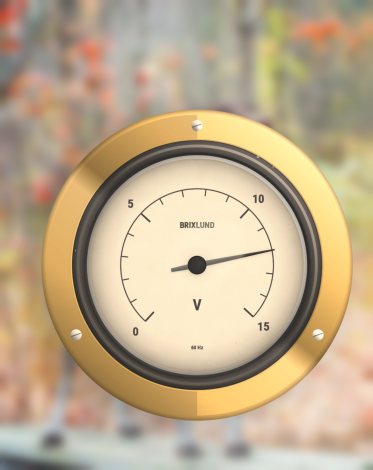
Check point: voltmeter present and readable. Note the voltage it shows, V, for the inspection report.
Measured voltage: 12 V
